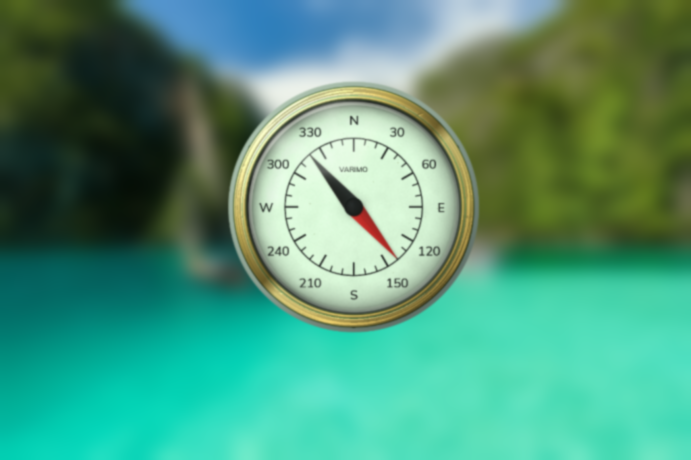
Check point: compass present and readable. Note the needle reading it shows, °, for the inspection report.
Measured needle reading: 140 °
